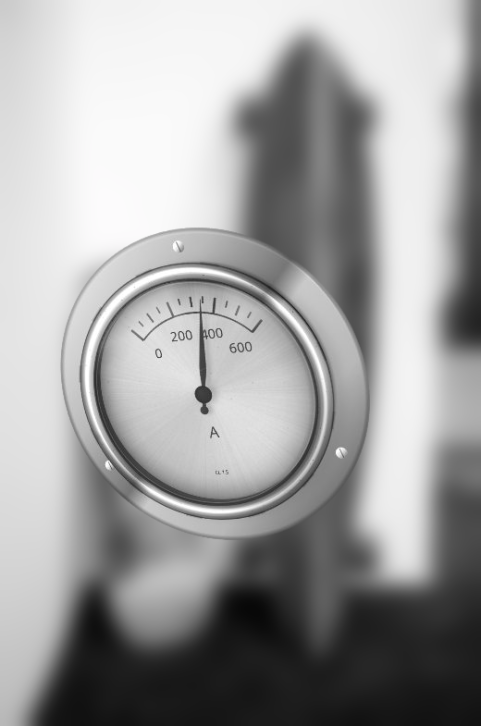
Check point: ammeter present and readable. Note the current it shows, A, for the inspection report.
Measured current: 350 A
